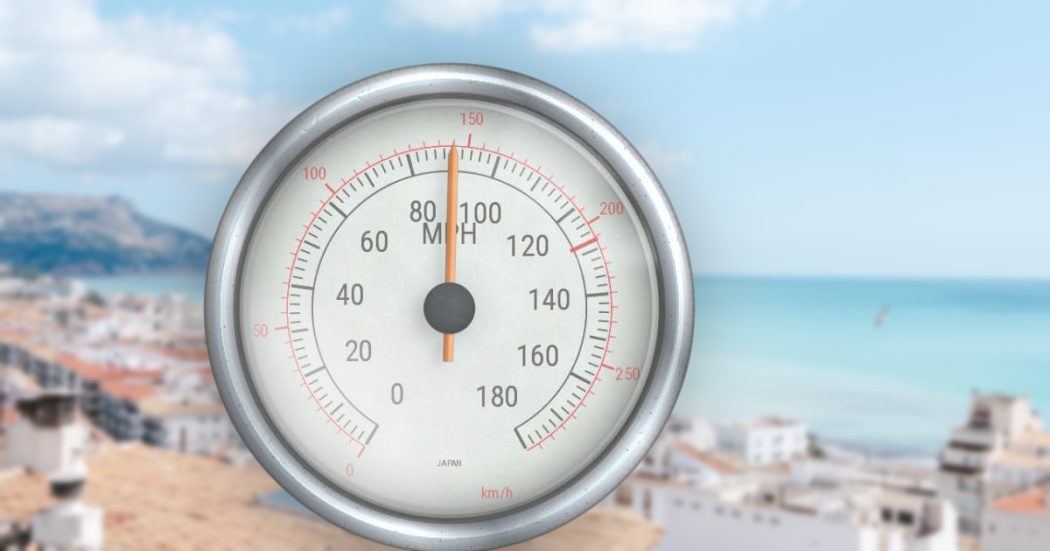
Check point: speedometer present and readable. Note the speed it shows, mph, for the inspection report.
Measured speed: 90 mph
